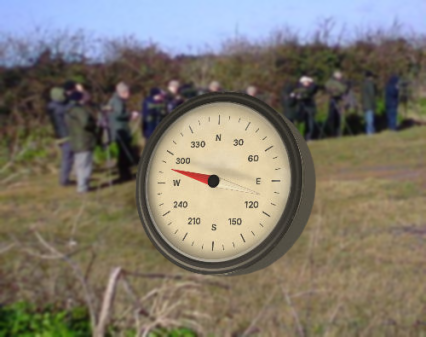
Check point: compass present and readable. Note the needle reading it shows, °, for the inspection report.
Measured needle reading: 285 °
